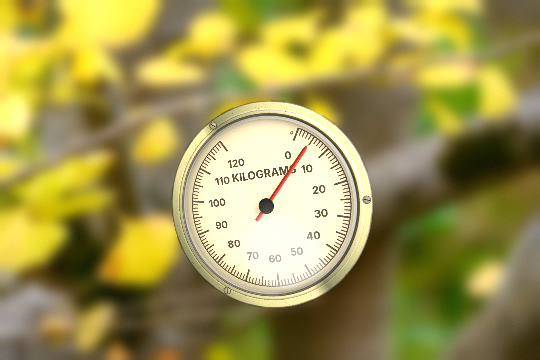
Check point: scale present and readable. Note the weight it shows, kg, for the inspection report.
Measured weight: 5 kg
